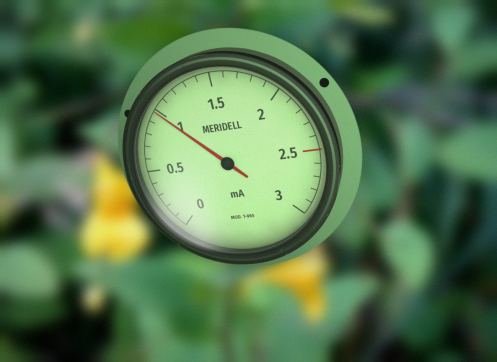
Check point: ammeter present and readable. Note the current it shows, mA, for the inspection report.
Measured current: 1 mA
